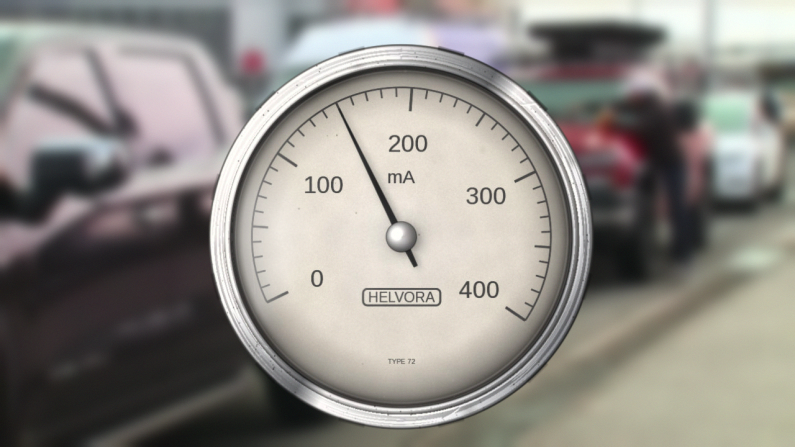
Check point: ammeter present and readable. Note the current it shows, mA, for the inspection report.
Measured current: 150 mA
